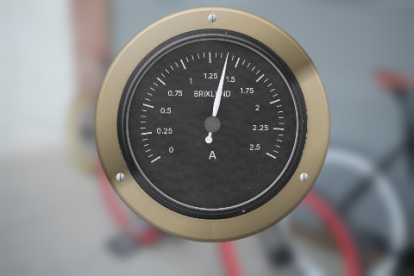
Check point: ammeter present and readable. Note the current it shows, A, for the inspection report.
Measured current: 1.4 A
